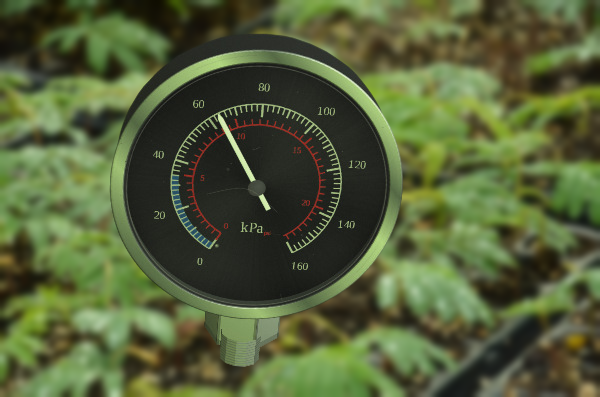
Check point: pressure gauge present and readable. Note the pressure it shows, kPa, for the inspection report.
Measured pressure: 64 kPa
